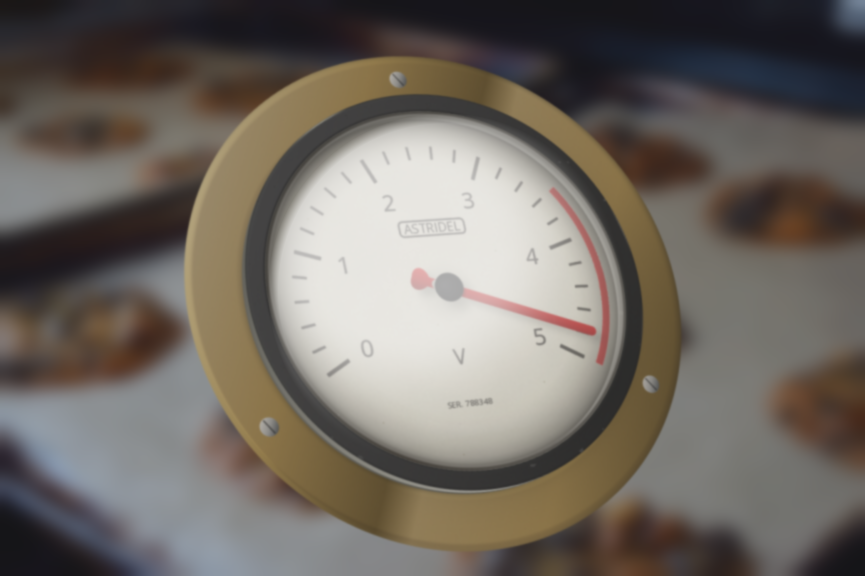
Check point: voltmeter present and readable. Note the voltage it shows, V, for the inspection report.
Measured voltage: 4.8 V
